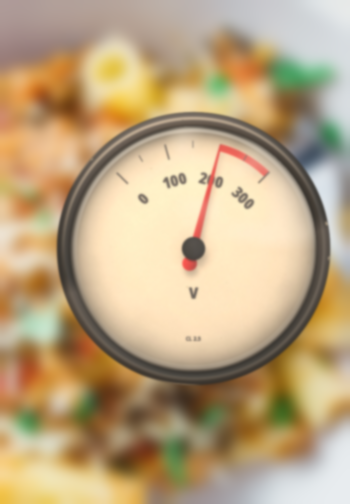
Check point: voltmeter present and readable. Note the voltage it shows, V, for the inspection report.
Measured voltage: 200 V
